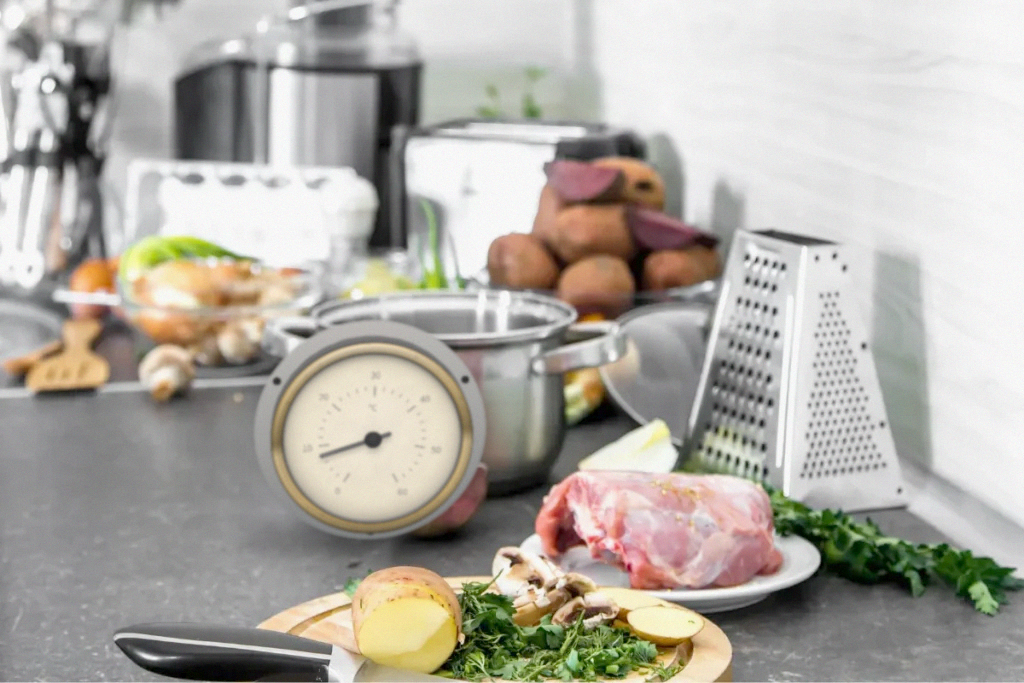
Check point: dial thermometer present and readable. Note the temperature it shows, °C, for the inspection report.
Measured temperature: 8 °C
